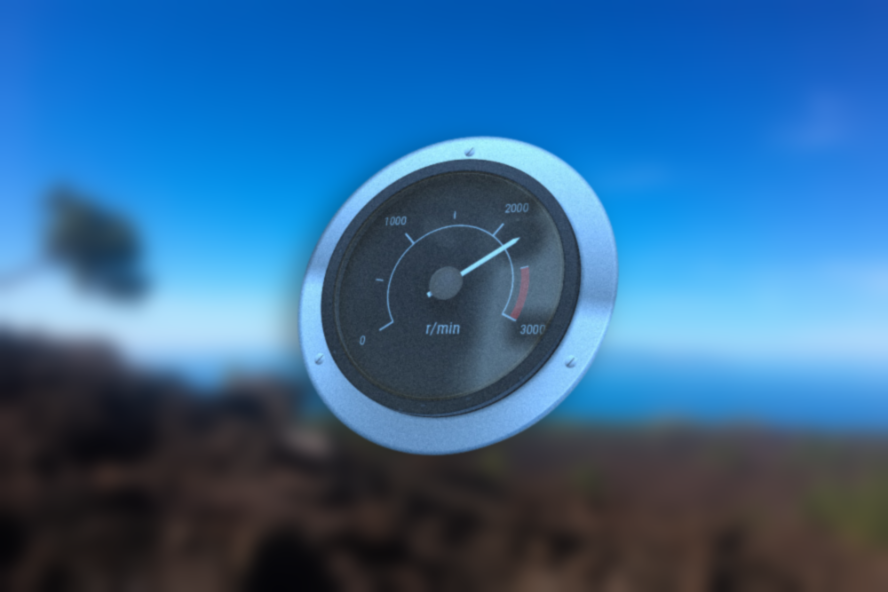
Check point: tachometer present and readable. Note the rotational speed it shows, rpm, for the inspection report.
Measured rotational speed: 2250 rpm
